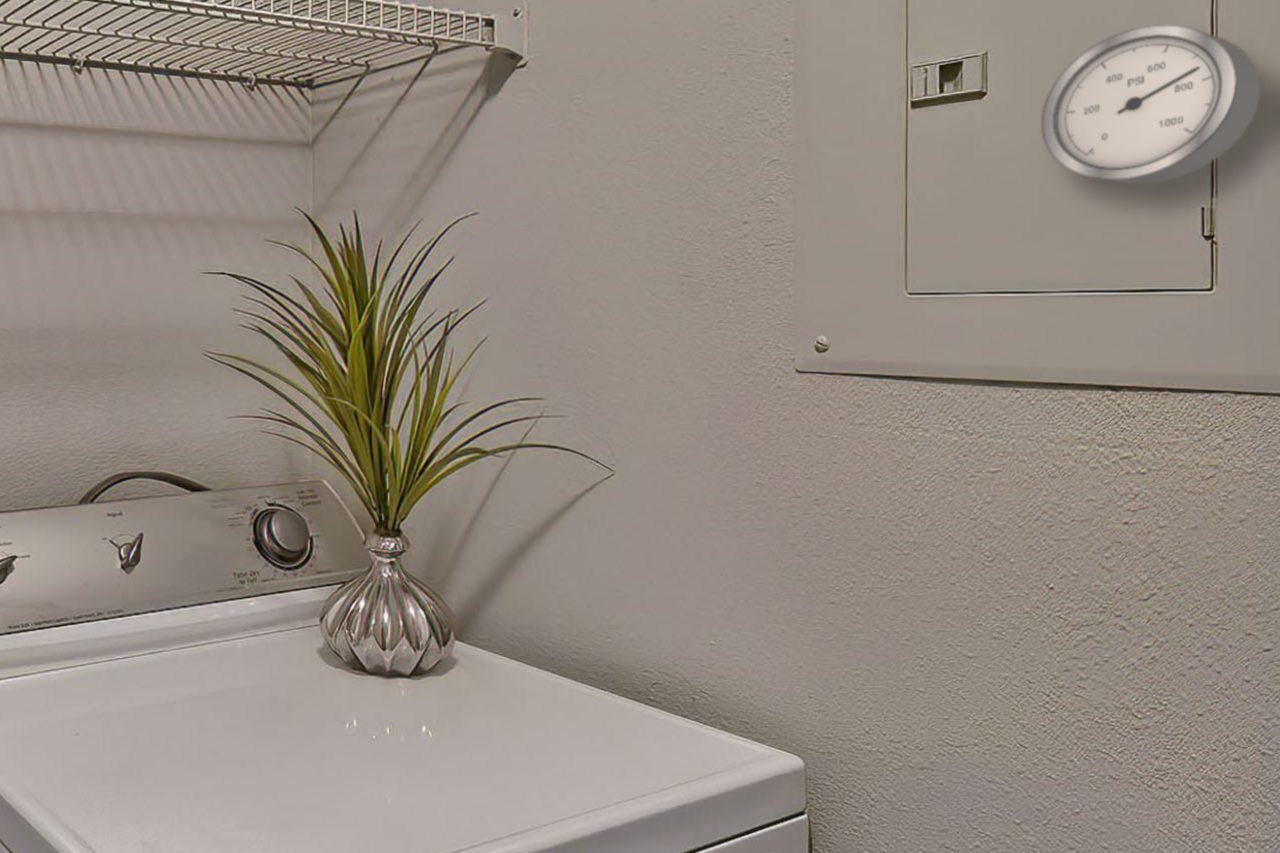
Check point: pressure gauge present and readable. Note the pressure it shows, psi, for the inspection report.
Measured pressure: 750 psi
